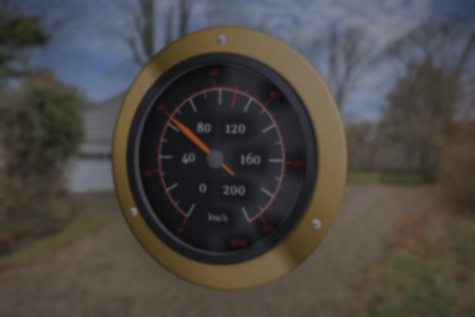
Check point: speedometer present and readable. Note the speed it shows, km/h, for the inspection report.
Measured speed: 65 km/h
